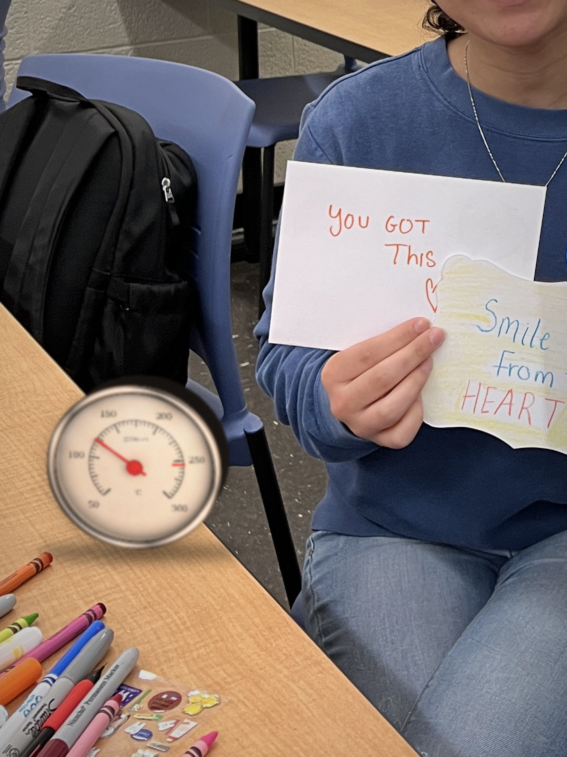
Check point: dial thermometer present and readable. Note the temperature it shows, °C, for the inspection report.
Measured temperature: 125 °C
